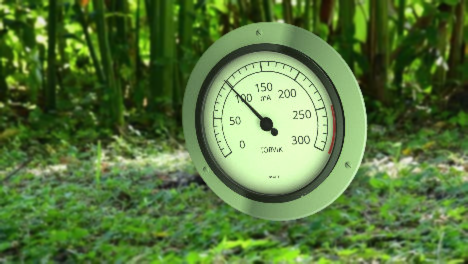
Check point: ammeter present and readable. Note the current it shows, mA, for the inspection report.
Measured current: 100 mA
